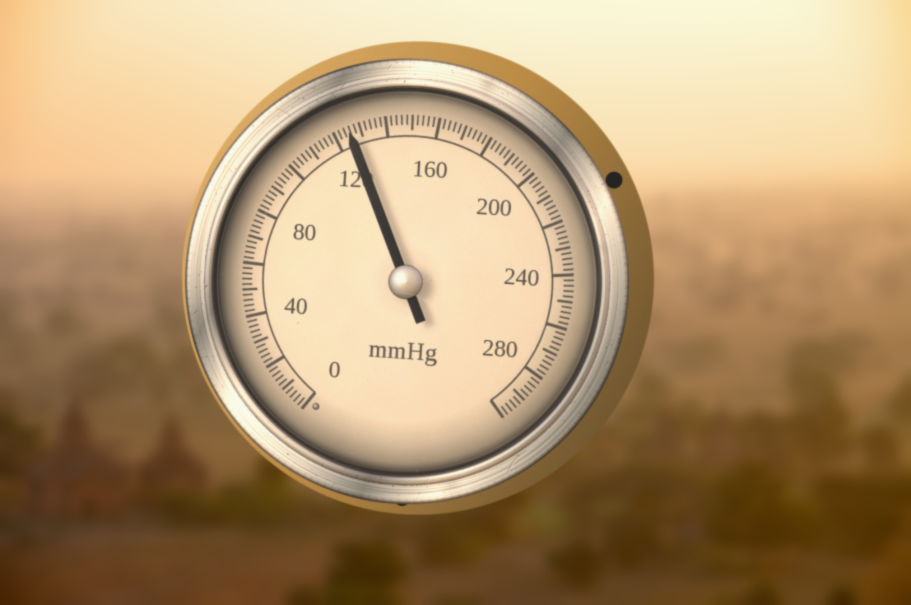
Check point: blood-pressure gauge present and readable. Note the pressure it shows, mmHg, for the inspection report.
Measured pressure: 126 mmHg
